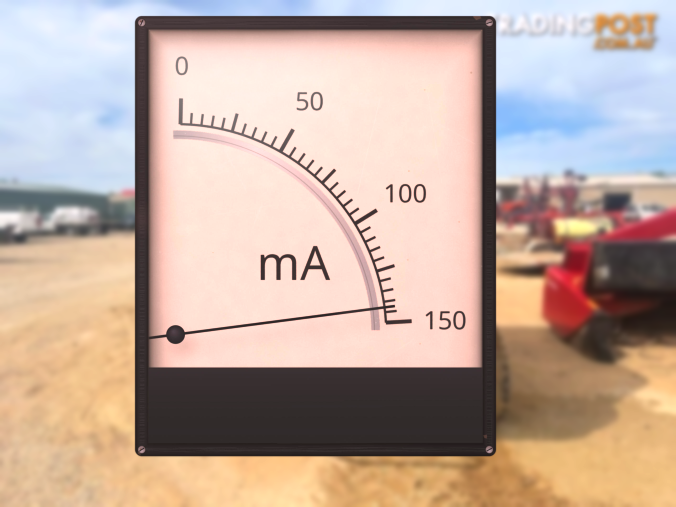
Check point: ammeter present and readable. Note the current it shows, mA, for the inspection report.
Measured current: 142.5 mA
